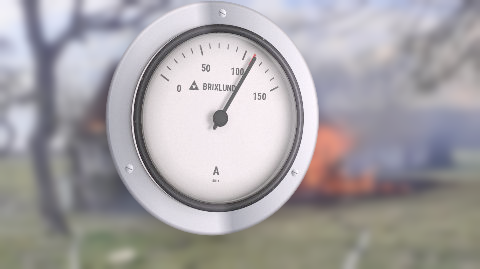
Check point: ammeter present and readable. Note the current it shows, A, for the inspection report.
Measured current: 110 A
